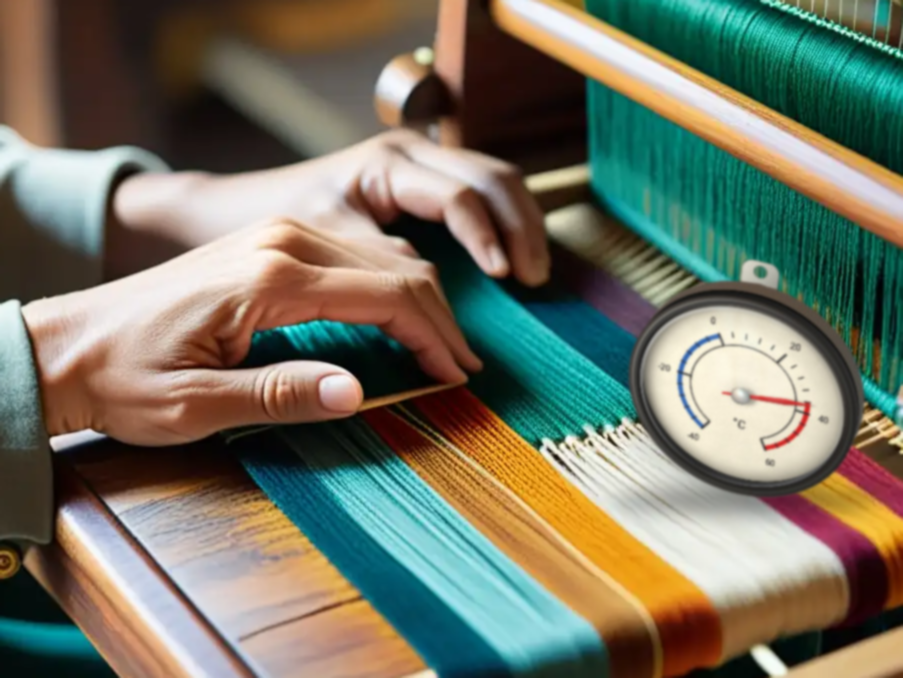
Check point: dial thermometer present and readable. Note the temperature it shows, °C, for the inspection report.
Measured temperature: 36 °C
